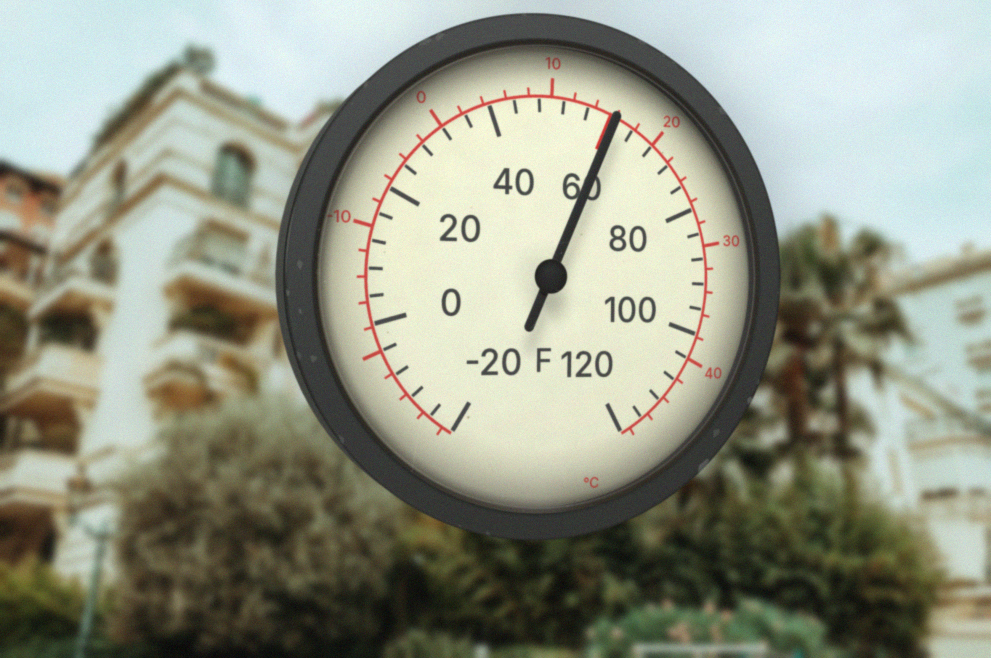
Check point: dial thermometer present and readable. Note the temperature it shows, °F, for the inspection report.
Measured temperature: 60 °F
